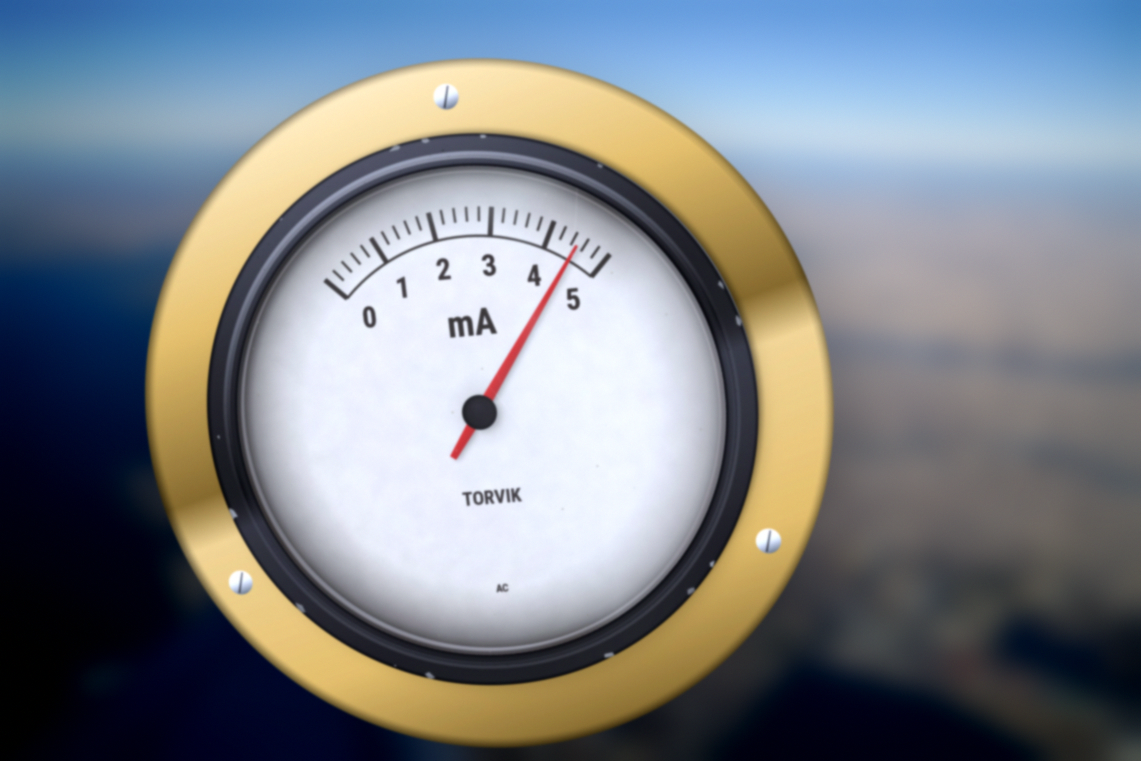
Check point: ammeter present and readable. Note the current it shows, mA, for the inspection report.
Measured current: 4.5 mA
